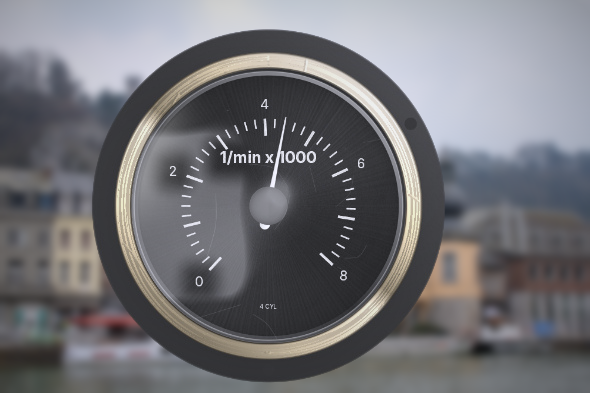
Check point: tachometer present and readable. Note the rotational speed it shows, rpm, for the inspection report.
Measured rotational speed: 4400 rpm
